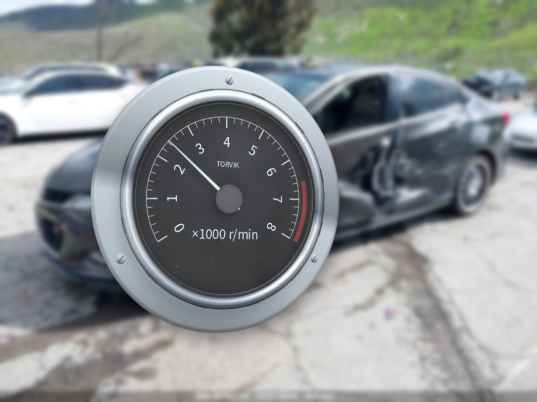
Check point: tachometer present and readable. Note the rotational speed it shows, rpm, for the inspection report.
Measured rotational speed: 2400 rpm
